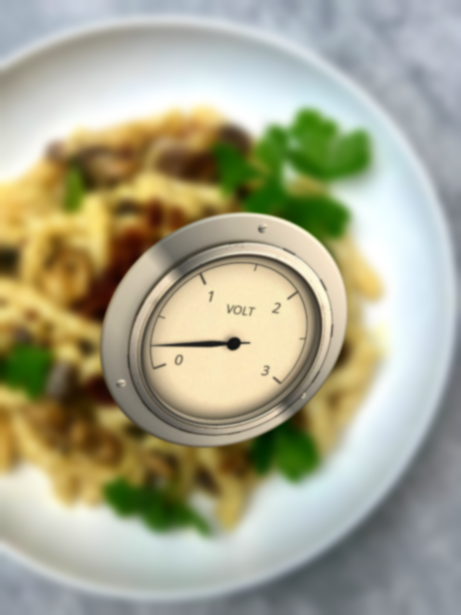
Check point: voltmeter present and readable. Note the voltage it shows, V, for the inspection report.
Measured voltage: 0.25 V
